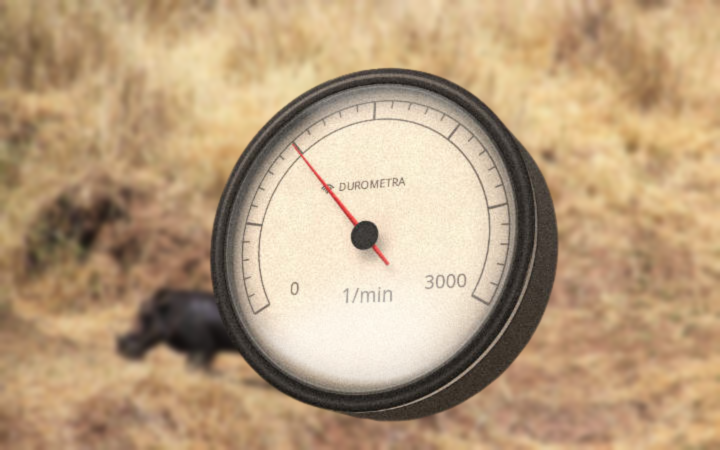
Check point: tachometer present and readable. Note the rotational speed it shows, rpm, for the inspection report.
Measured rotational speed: 1000 rpm
